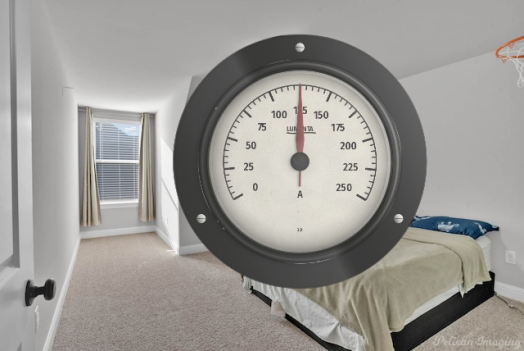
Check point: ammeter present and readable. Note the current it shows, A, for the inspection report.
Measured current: 125 A
